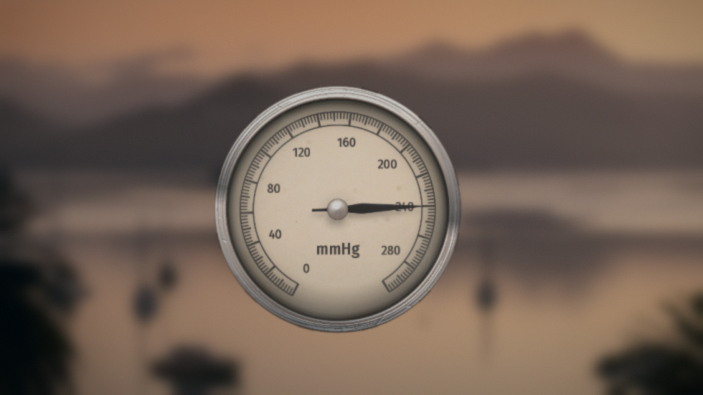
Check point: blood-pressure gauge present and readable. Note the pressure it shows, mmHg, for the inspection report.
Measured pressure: 240 mmHg
